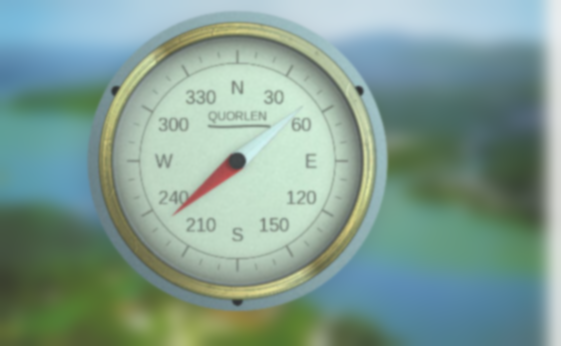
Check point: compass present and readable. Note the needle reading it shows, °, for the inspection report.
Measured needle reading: 230 °
